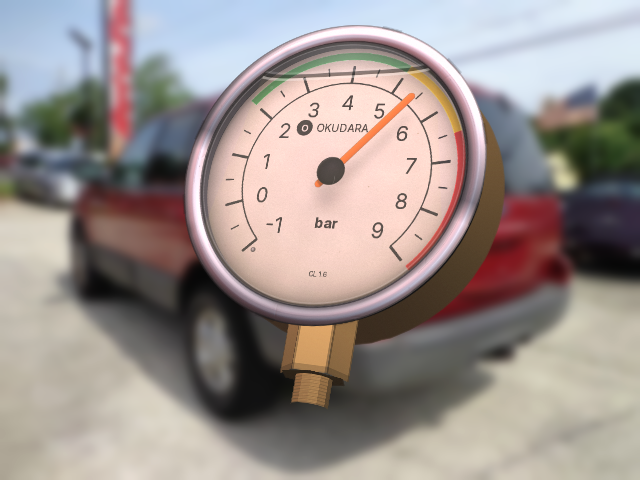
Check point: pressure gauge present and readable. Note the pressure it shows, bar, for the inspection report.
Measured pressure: 5.5 bar
